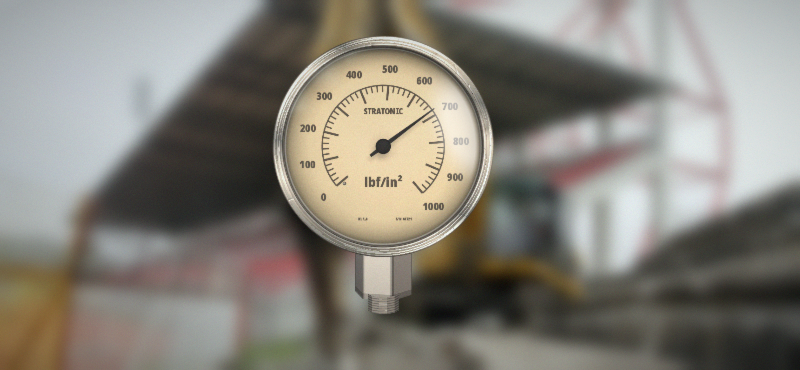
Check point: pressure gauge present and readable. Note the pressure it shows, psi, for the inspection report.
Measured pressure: 680 psi
